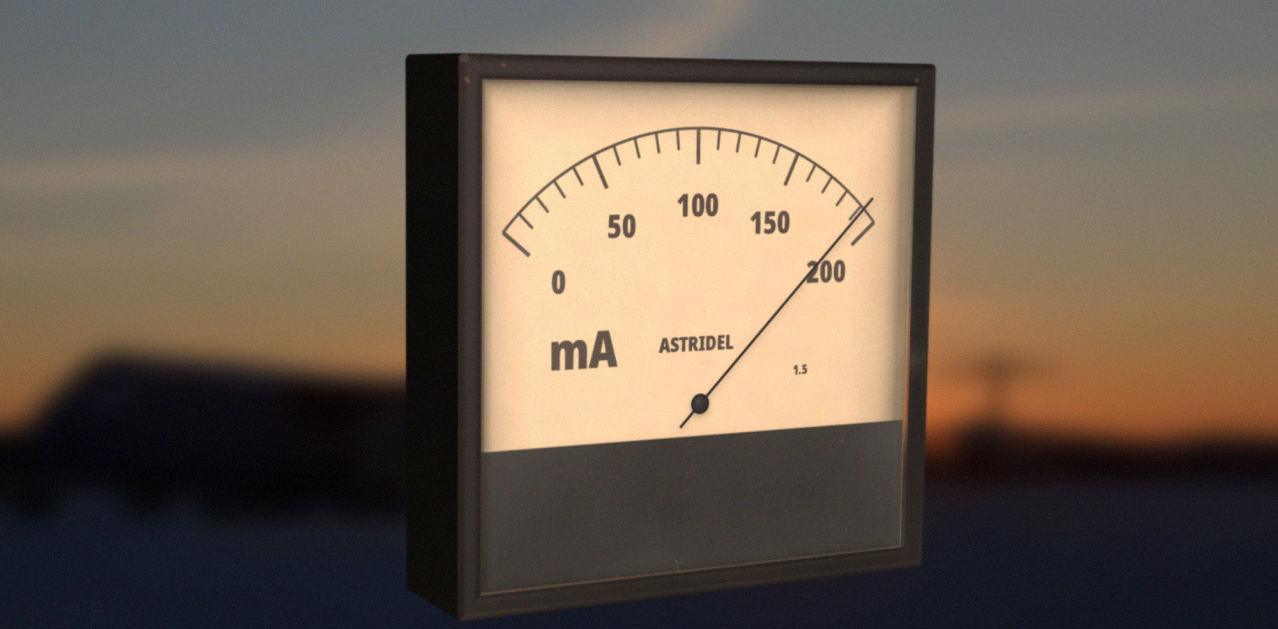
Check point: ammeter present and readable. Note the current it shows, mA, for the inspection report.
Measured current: 190 mA
